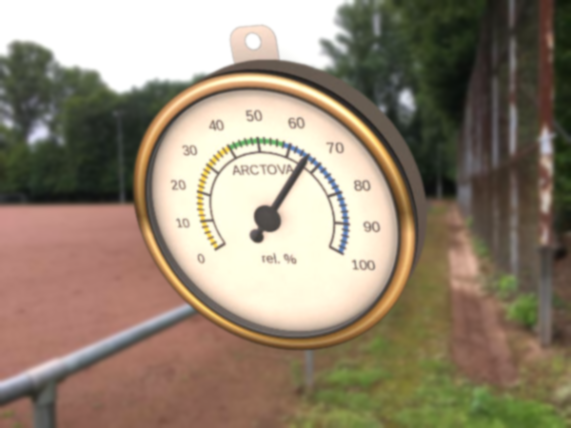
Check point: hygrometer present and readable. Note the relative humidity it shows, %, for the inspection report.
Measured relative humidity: 66 %
